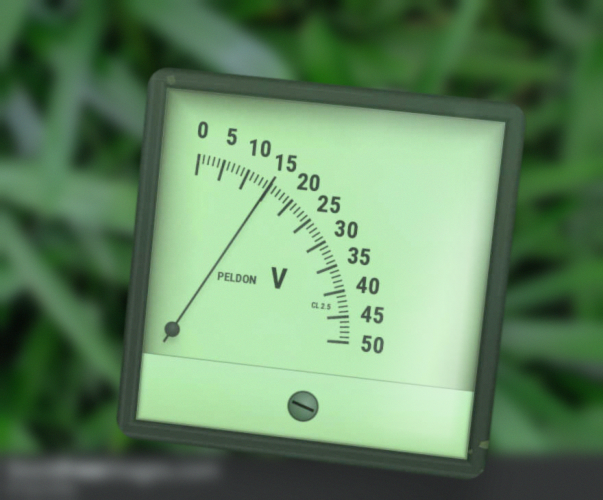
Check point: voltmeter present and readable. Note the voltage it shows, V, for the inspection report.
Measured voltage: 15 V
